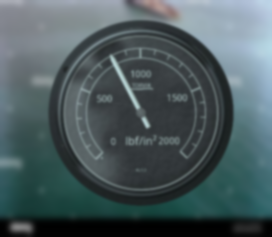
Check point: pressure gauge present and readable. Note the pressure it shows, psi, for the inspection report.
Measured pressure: 800 psi
